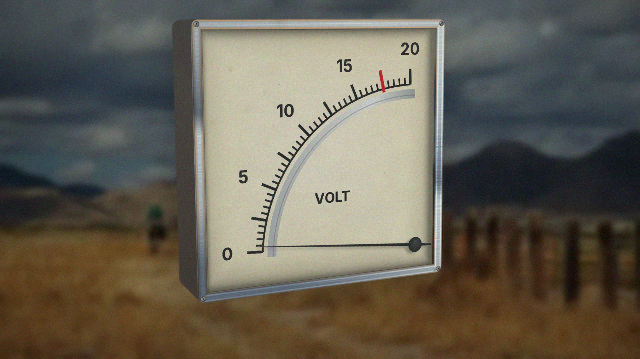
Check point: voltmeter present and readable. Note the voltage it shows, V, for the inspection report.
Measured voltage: 0.5 V
